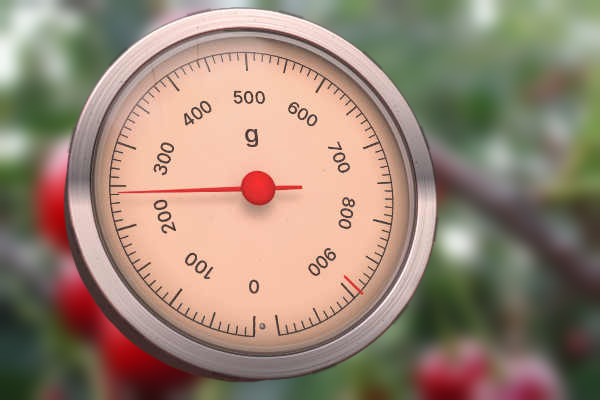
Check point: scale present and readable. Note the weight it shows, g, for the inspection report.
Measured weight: 240 g
